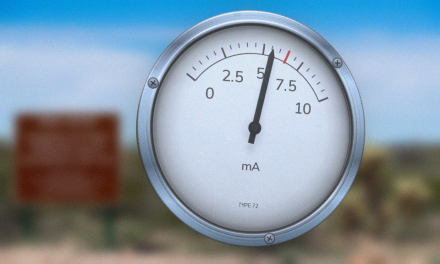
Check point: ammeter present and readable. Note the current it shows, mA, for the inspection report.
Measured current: 5.5 mA
